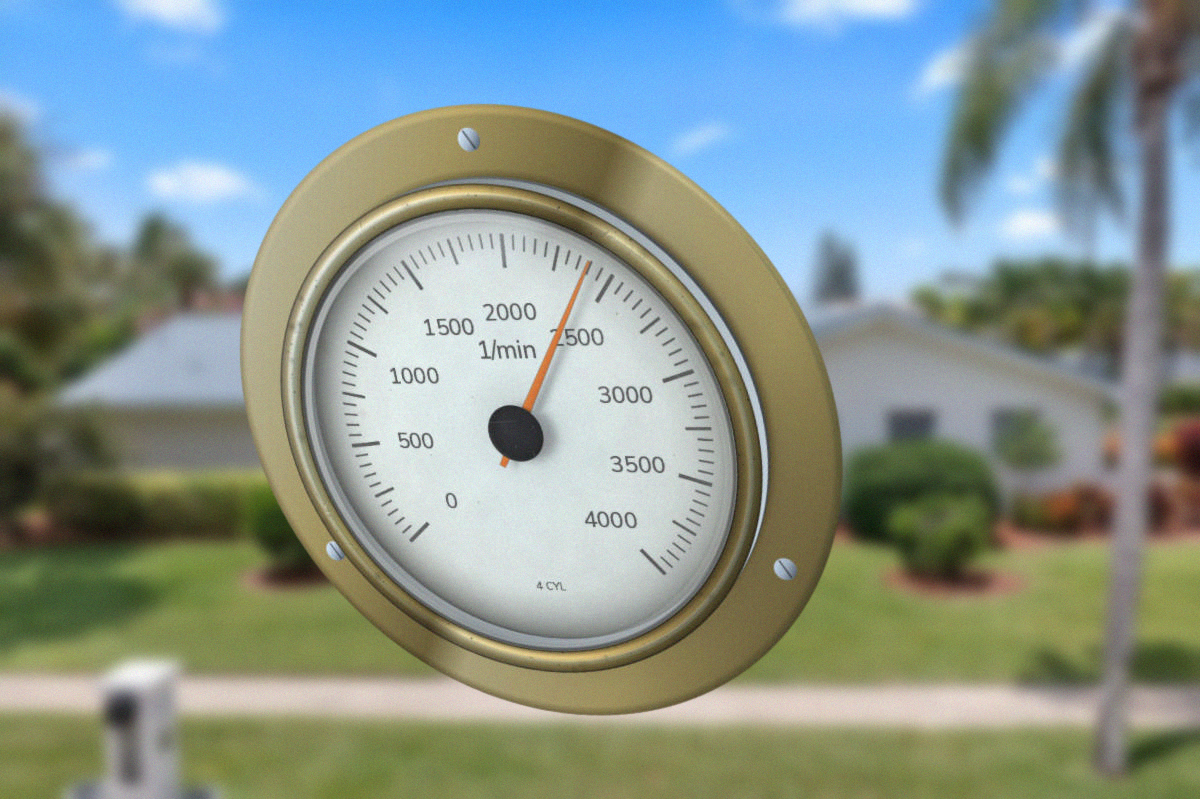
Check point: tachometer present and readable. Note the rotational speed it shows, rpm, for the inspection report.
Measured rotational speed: 2400 rpm
